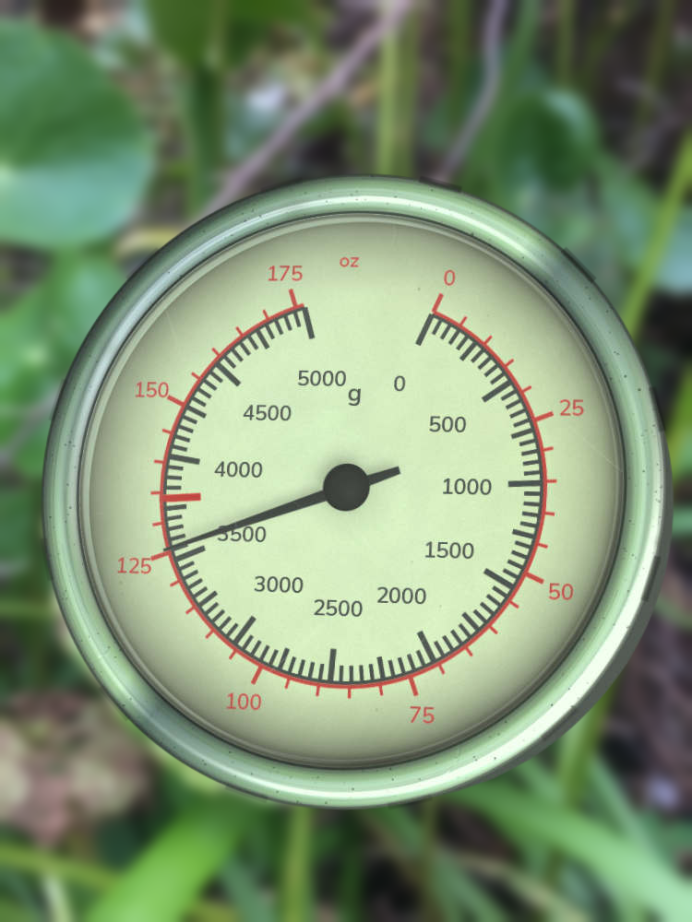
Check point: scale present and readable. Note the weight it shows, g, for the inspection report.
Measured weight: 3550 g
